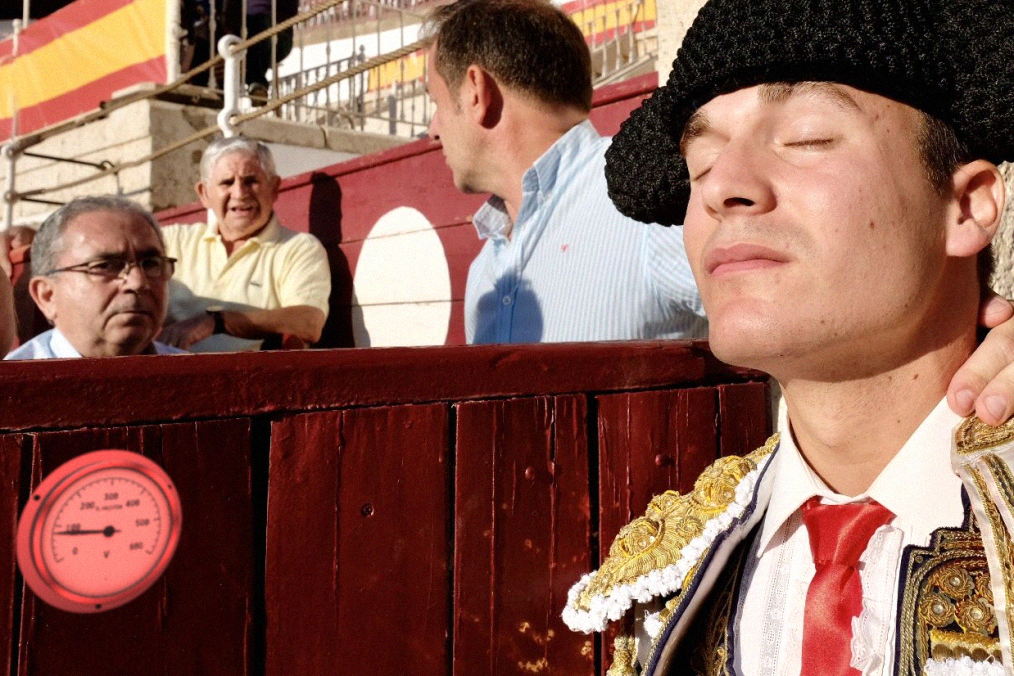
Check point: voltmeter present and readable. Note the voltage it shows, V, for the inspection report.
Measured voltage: 80 V
